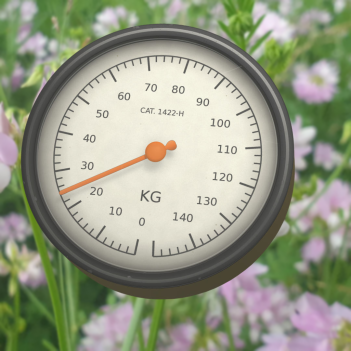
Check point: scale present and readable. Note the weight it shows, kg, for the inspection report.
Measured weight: 24 kg
